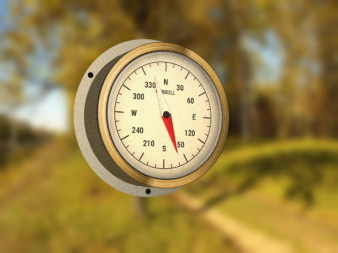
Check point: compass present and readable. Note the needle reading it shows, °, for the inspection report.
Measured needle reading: 160 °
